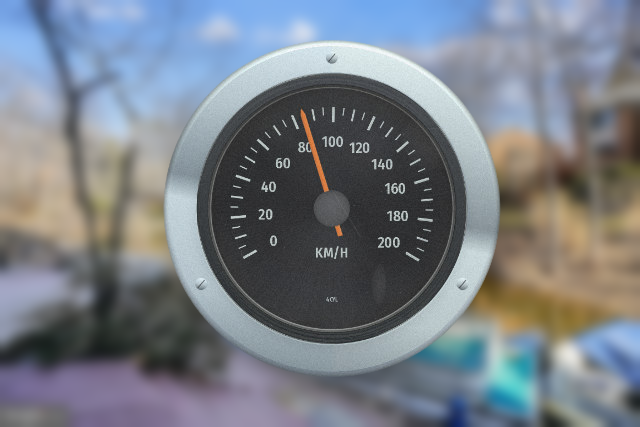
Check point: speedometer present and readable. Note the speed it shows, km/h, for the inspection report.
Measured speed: 85 km/h
